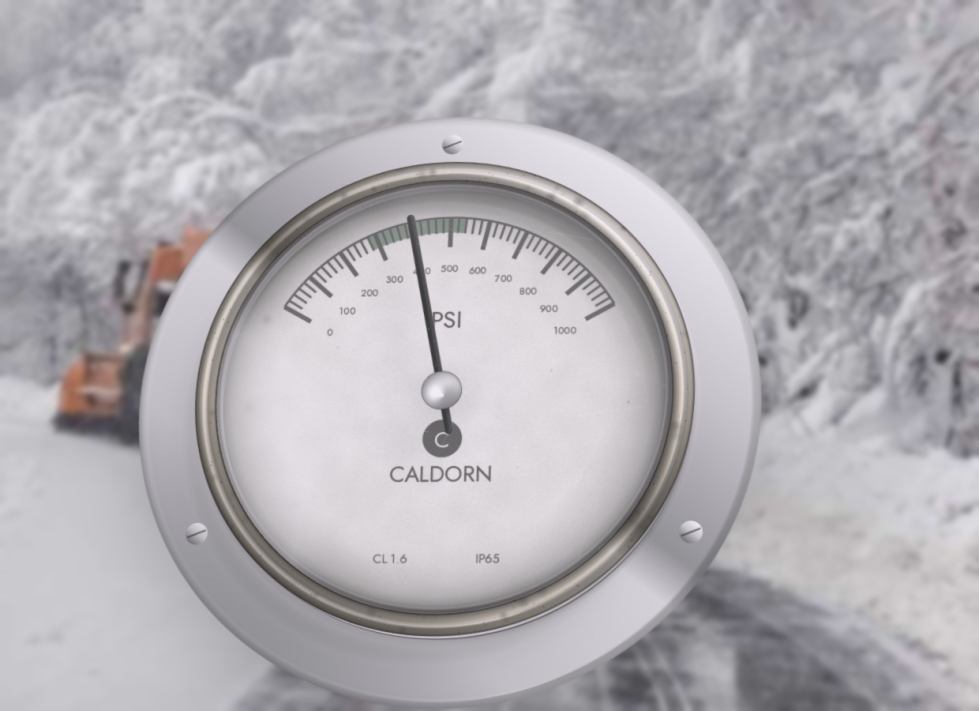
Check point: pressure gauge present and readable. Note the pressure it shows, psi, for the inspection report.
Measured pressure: 400 psi
